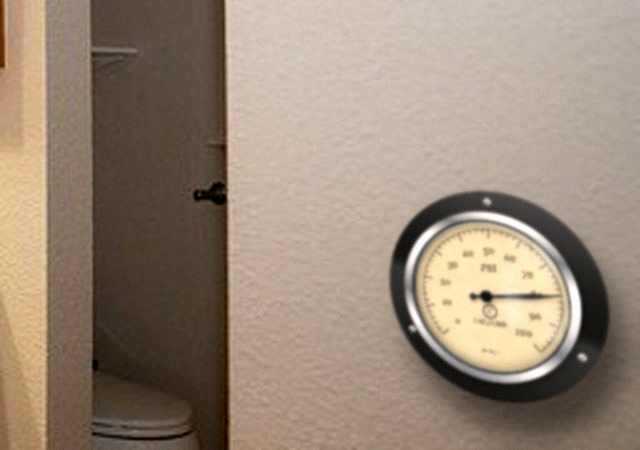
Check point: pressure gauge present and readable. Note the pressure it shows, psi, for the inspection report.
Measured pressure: 80 psi
